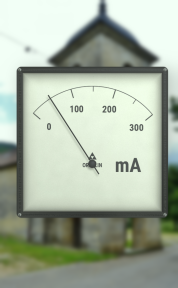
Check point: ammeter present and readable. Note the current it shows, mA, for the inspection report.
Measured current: 50 mA
